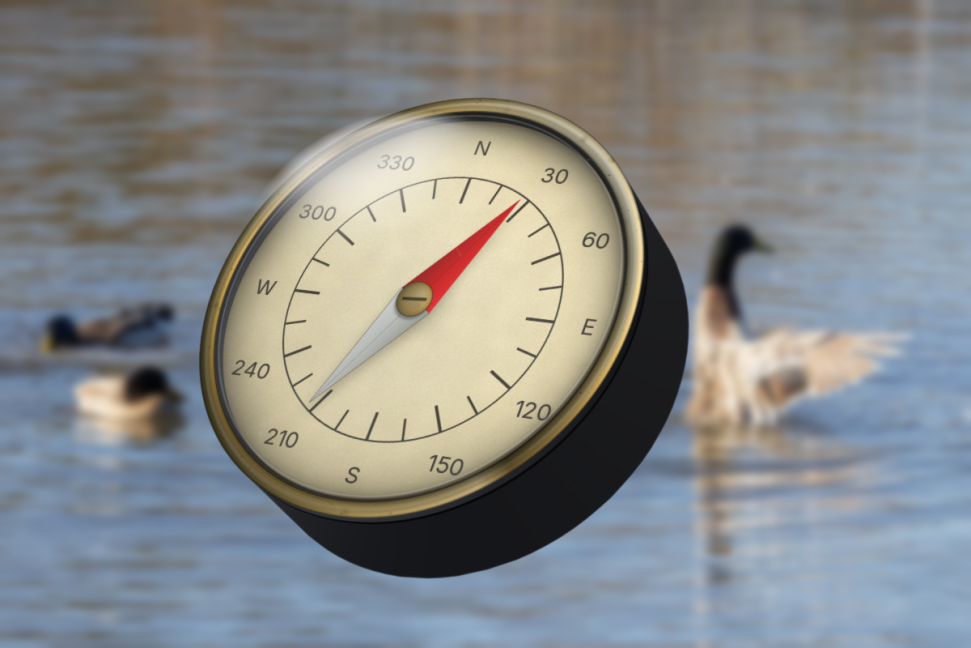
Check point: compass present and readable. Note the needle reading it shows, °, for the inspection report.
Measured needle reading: 30 °
